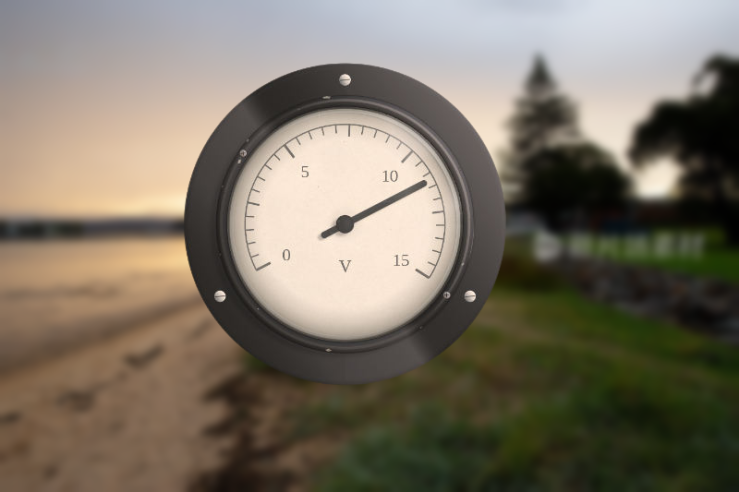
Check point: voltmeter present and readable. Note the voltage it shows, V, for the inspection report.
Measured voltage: 11.25 V
